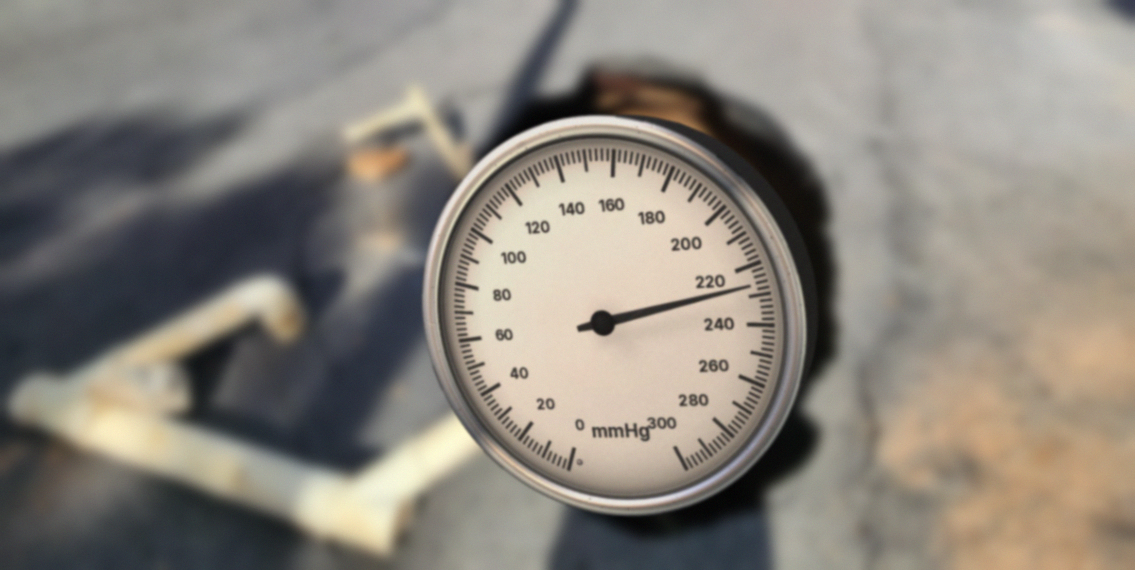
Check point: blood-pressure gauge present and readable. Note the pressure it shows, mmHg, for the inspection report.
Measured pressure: 226 mmHg
